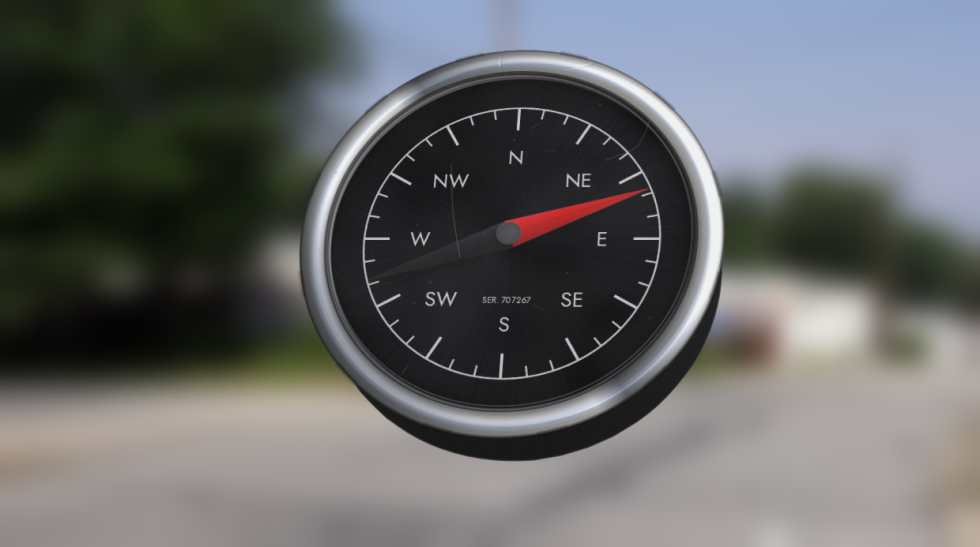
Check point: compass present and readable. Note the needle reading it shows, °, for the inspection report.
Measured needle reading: 70 °
